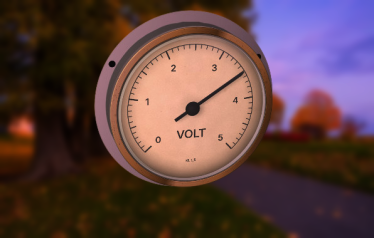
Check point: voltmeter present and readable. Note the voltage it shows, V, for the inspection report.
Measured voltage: 3.5 V
